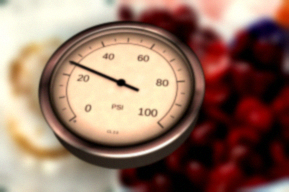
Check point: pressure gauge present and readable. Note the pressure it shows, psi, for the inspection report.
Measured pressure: 25 psi
